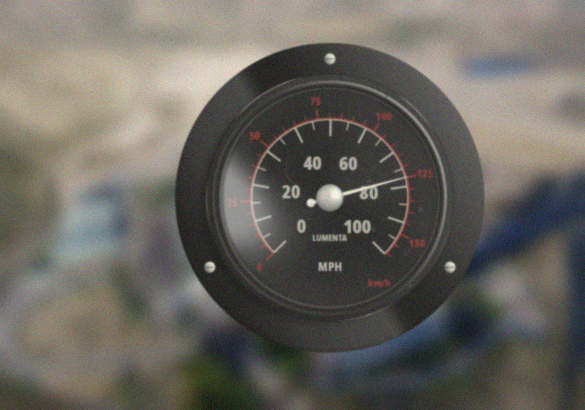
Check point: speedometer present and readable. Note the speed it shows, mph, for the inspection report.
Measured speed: 77.5 mph
